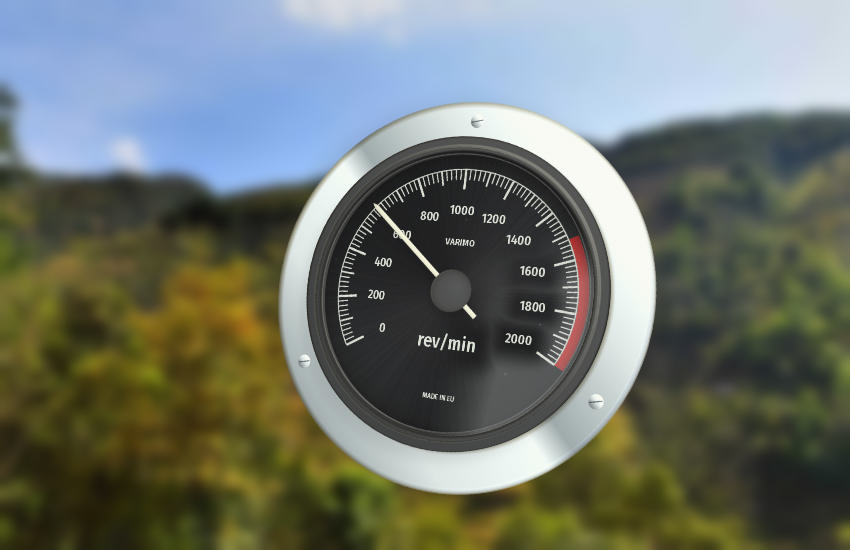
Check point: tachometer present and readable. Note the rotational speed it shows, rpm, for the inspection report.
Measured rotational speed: 600 rpm
